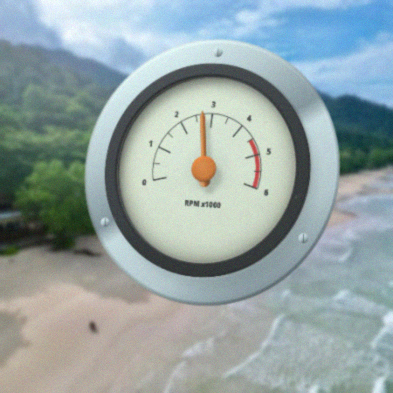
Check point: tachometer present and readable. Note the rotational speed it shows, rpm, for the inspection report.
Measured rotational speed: 2750 rpm
